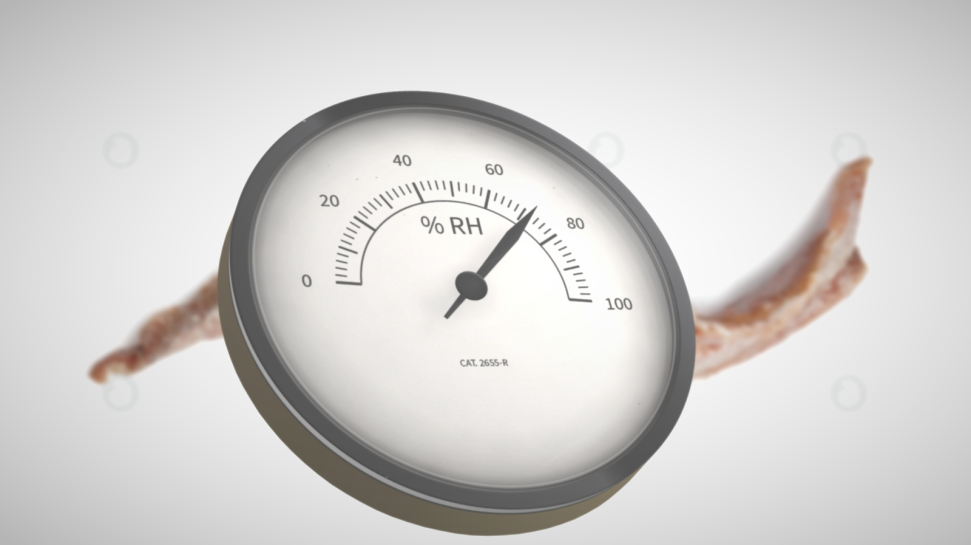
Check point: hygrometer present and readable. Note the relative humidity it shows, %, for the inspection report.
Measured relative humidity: 72 %
